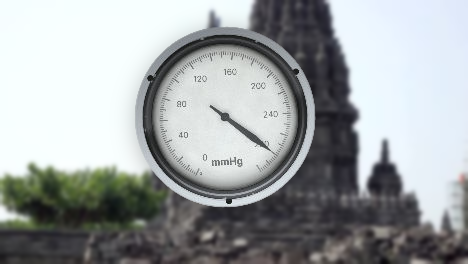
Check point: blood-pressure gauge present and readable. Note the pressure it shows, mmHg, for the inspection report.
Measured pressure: 280 mmHg
